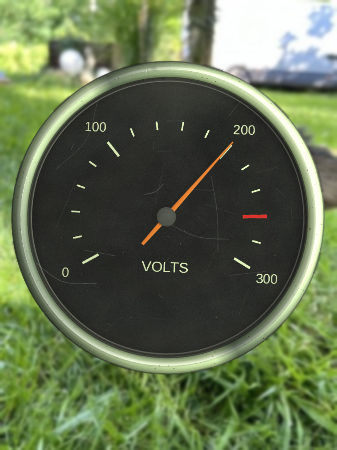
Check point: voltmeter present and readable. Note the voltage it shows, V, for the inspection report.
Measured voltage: 200 V
